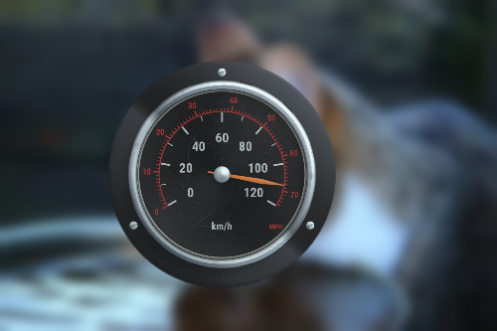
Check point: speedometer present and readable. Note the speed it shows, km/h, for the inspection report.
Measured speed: 110 km/h
